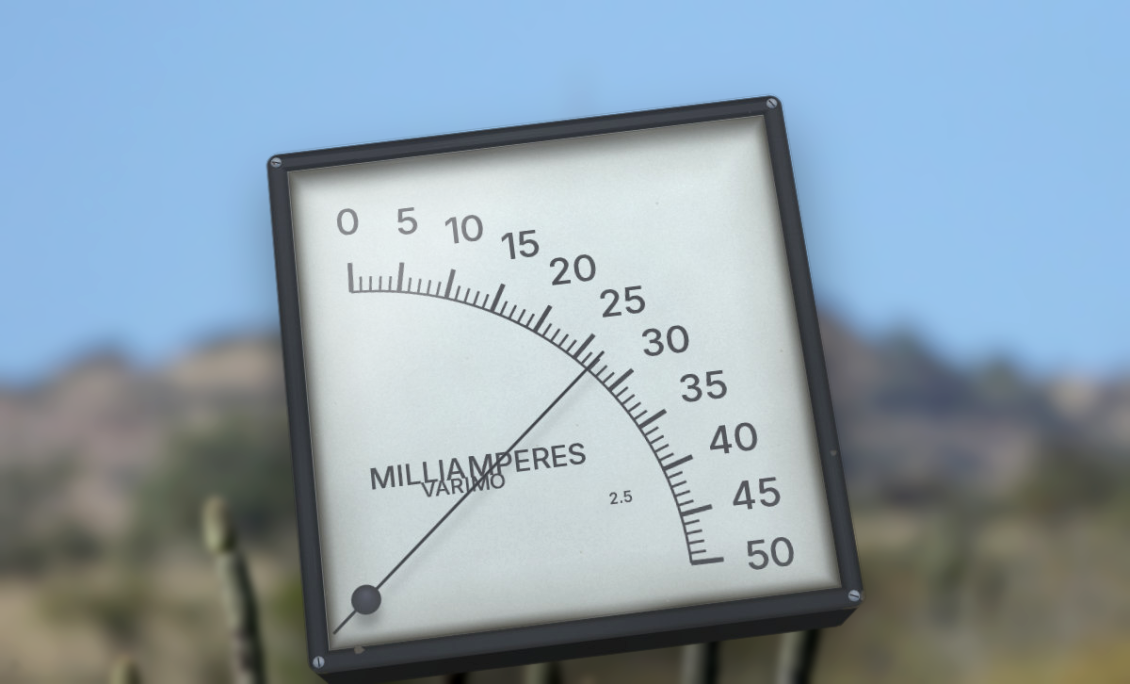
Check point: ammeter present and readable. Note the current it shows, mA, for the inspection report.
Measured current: 27 mA
